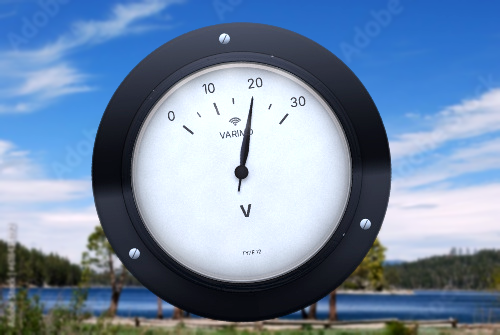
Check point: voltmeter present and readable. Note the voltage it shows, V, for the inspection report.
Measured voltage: 20 V
